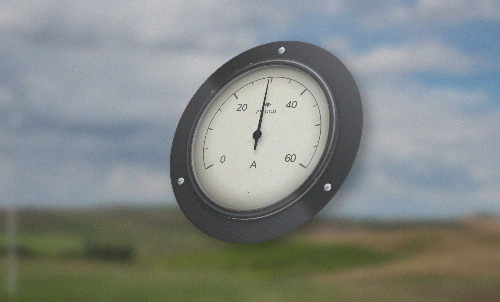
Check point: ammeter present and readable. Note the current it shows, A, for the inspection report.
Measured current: 30 A
